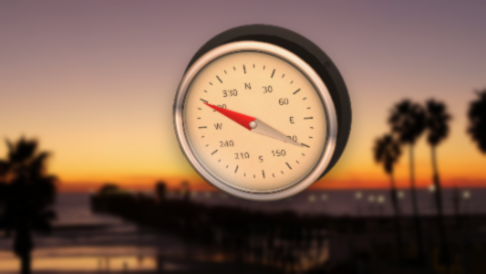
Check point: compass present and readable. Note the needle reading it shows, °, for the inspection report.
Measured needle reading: 300 °
